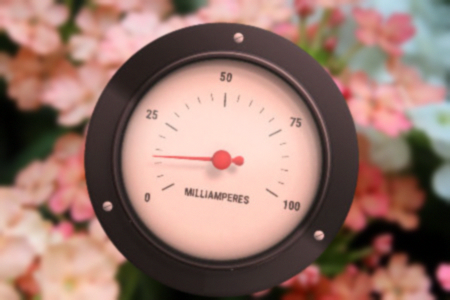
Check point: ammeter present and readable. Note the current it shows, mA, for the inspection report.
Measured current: 12.5 mA
